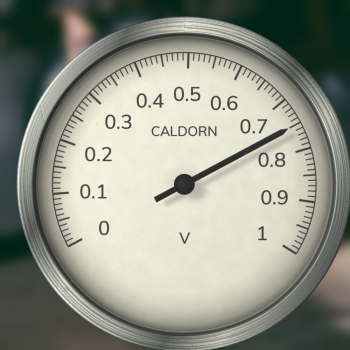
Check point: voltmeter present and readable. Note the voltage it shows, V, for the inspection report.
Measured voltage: 0.75 V
